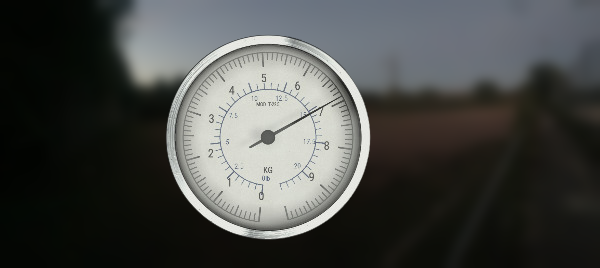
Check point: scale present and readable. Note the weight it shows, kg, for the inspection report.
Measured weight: 6.9 kg
